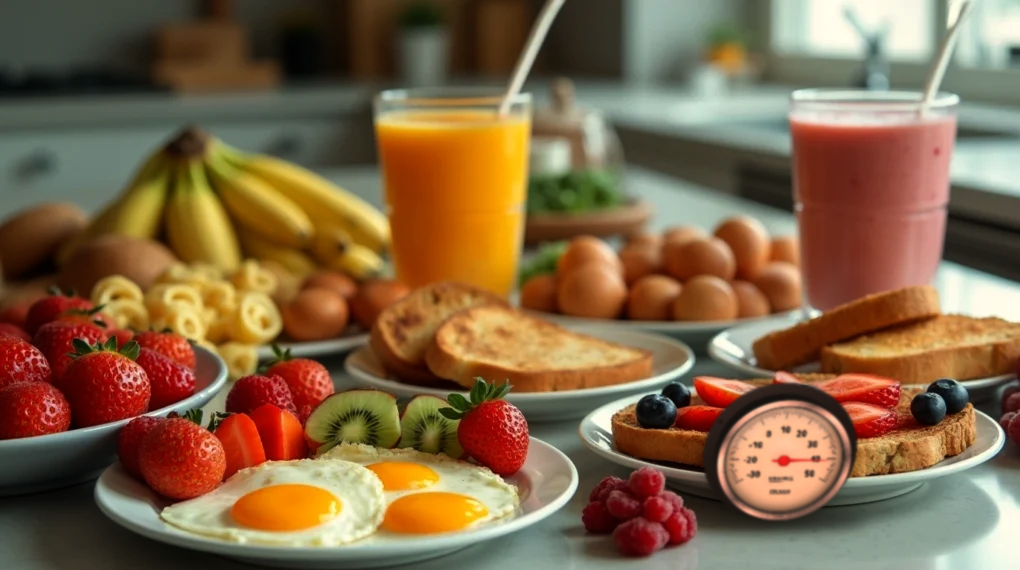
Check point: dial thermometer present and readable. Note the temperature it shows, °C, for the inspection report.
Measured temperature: 40 °C
